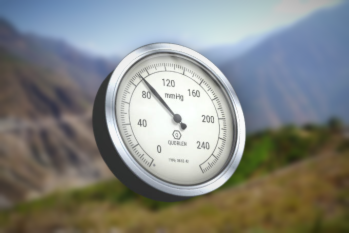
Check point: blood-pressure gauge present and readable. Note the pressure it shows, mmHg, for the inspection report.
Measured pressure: 90 mmHg
